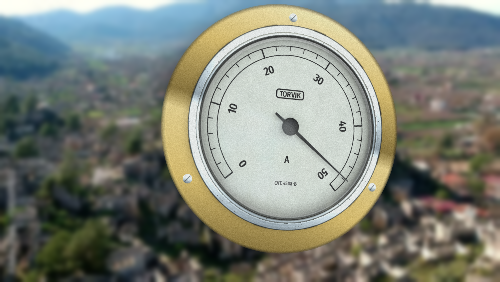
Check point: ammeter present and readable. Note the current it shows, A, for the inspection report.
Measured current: 48 A
